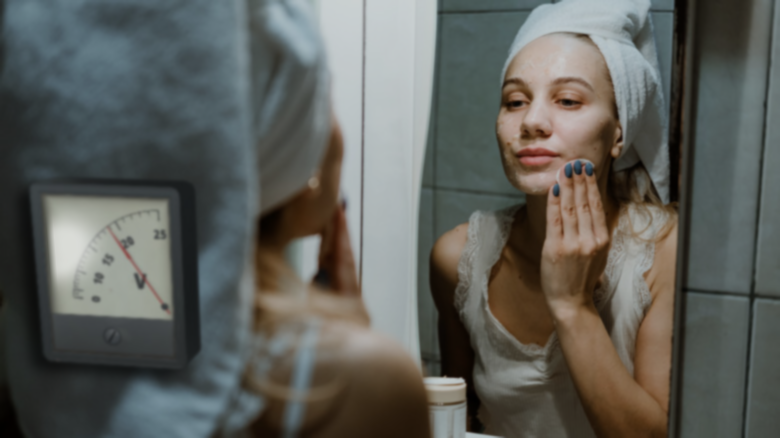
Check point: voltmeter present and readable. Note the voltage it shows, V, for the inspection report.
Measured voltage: 19 V
